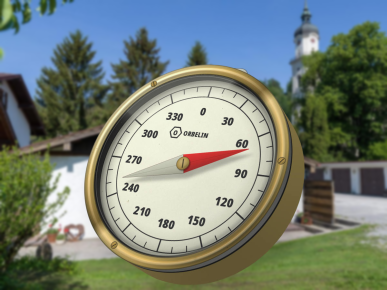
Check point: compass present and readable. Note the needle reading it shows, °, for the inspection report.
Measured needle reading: 70 °
